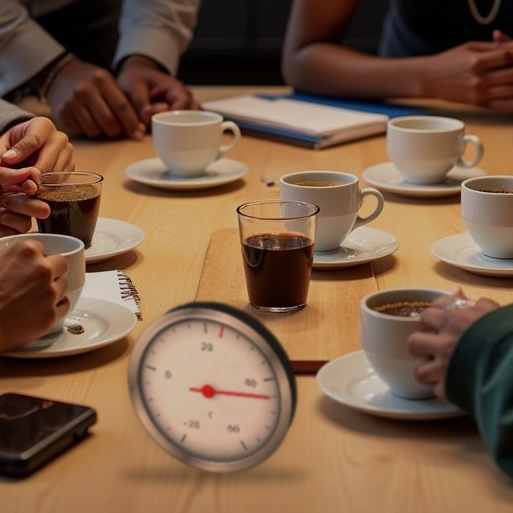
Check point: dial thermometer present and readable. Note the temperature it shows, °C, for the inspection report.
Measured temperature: 44 °C
